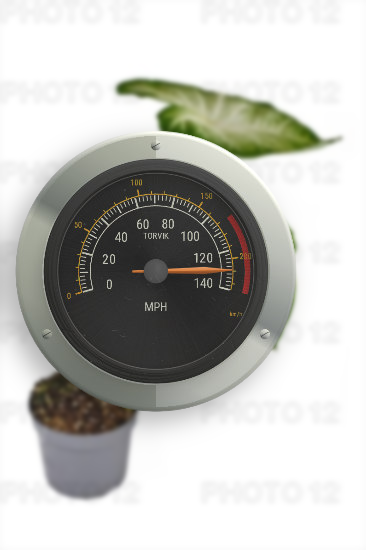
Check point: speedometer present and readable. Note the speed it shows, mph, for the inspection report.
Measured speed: 130 mph
